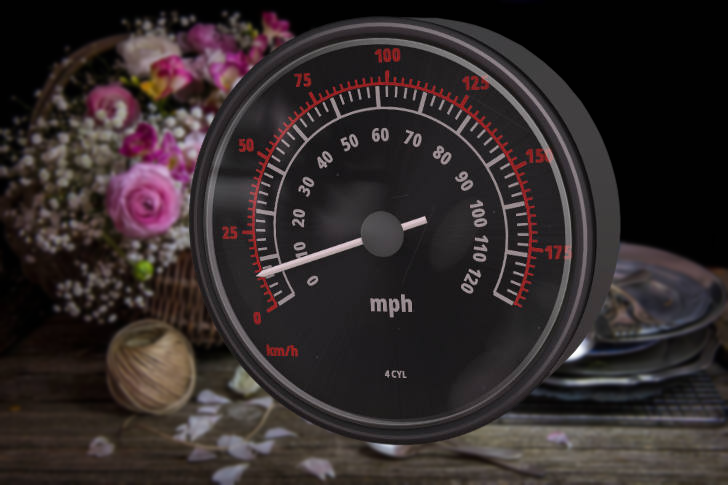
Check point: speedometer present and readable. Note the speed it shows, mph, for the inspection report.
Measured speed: 7 mph
